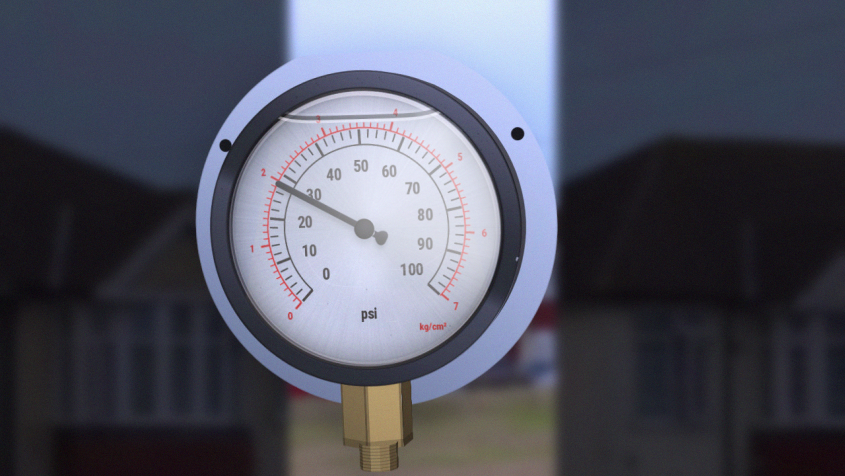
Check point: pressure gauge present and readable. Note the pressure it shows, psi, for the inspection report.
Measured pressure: 28 psi
